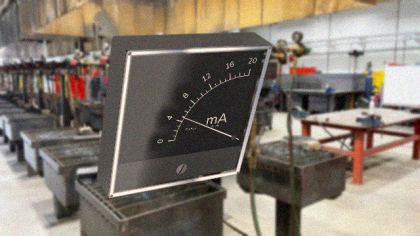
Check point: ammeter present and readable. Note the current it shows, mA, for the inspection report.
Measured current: 5 mA
